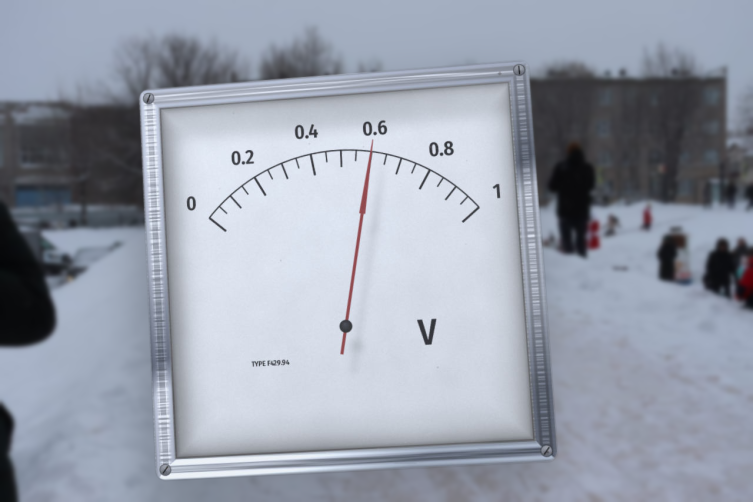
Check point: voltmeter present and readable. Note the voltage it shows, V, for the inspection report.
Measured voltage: 0.6 V
